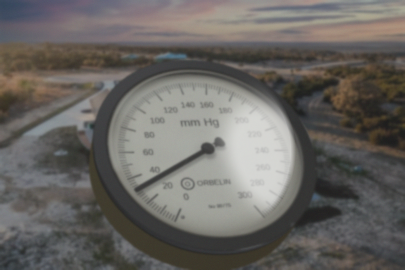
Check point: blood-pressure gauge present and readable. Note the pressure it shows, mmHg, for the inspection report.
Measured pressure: 30 mmHg
